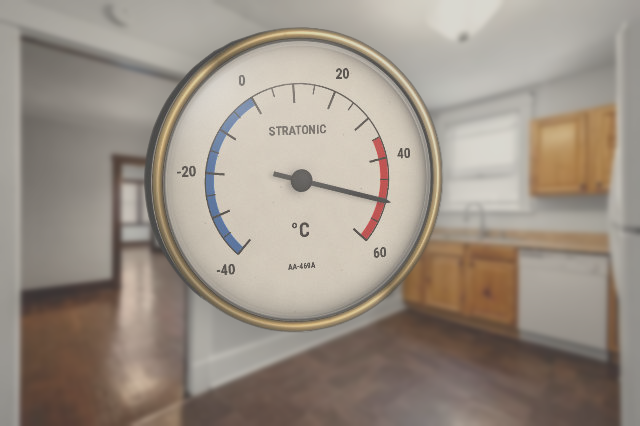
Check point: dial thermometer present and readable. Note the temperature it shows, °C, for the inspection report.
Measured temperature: 50 °C
